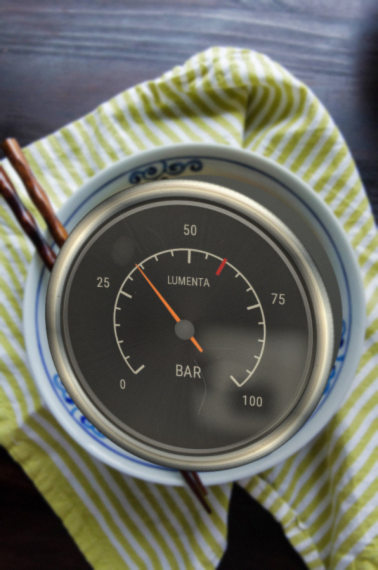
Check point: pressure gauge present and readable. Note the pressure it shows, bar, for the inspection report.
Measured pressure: 35 bar
